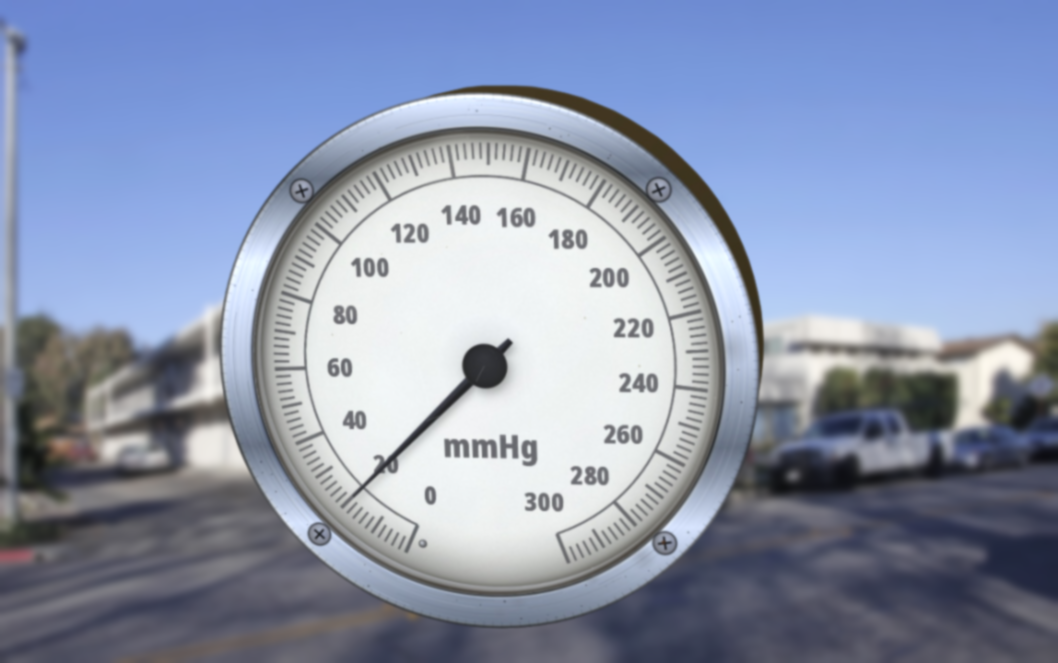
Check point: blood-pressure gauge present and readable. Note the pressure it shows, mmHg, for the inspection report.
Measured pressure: 20 mmHg
